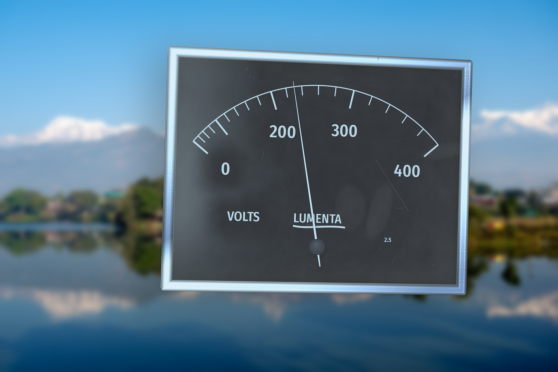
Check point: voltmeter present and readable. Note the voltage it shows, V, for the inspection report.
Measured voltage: 230 V
